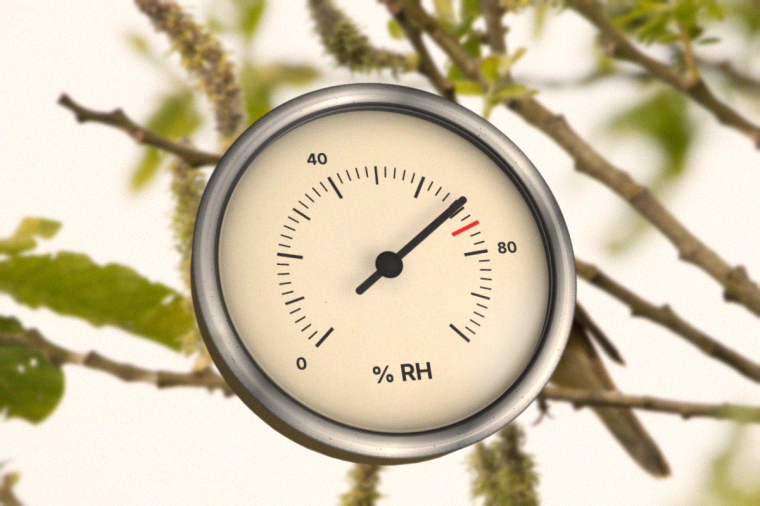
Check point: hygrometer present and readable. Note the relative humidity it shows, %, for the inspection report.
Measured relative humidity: 69 %
